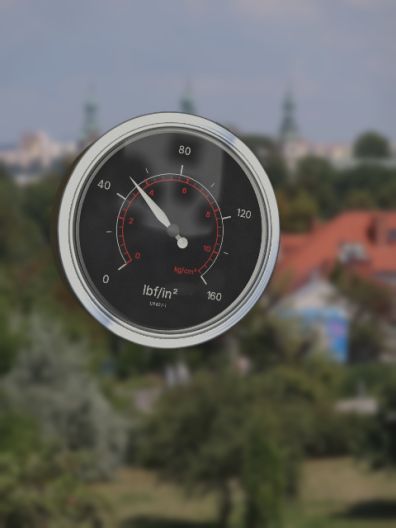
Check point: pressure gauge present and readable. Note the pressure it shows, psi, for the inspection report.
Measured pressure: 50 psi
